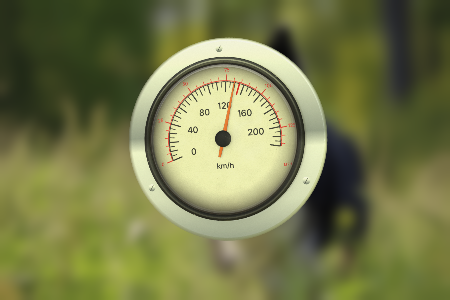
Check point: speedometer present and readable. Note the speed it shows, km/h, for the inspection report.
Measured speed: 130 km/h
